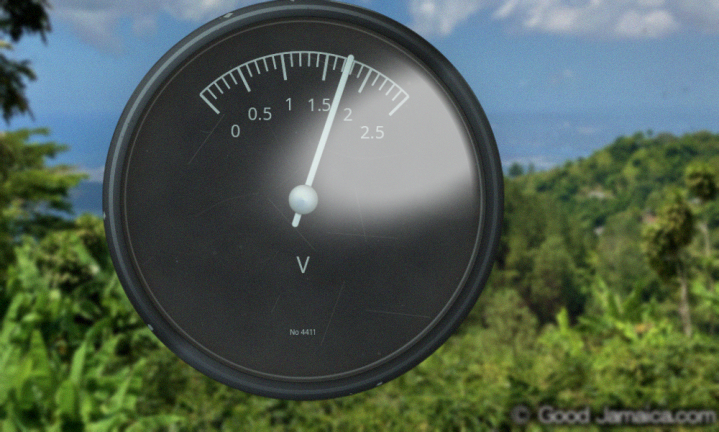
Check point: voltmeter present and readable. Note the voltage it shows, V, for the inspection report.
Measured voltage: 1.75 V
